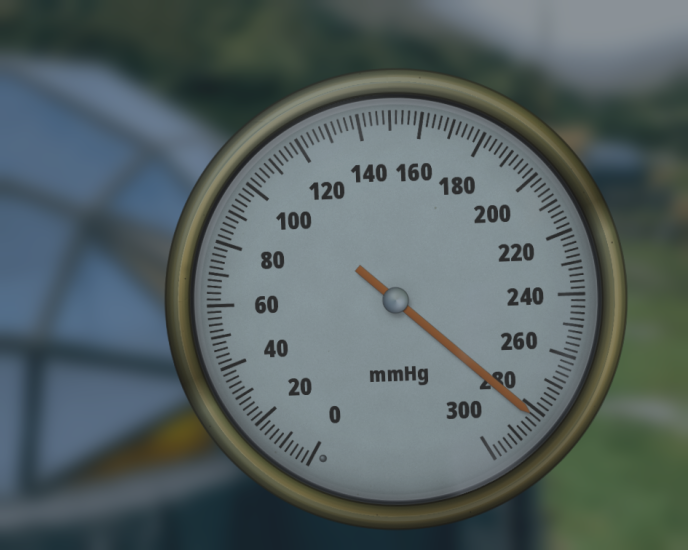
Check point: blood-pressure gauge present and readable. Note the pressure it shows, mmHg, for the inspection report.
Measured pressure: 282 mmHg
